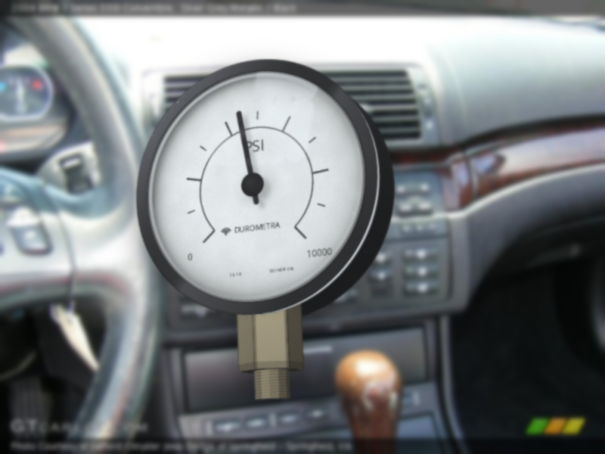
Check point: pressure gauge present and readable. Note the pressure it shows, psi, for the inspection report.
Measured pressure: 4500 psi
